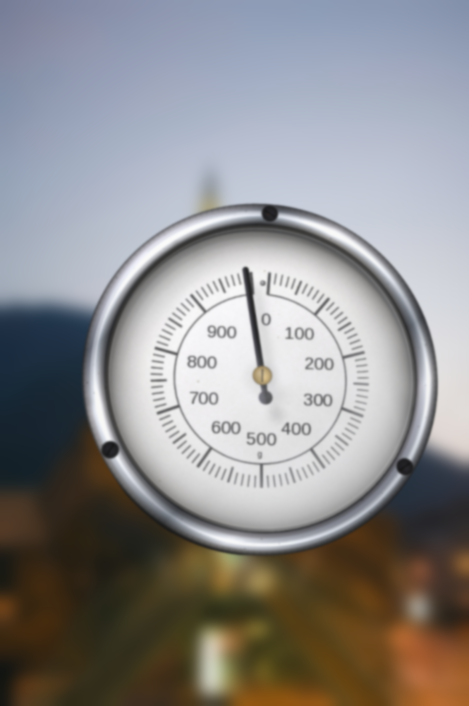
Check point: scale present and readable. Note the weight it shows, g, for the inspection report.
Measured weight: 990 g
